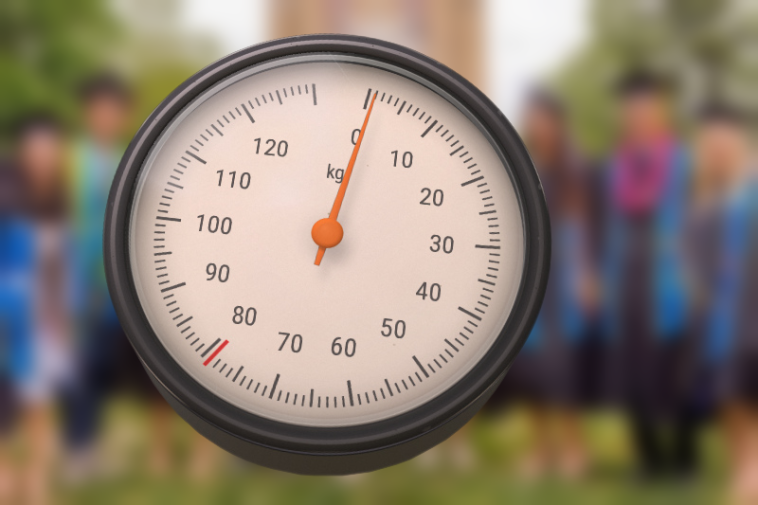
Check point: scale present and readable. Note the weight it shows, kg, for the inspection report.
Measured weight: 1 kg
